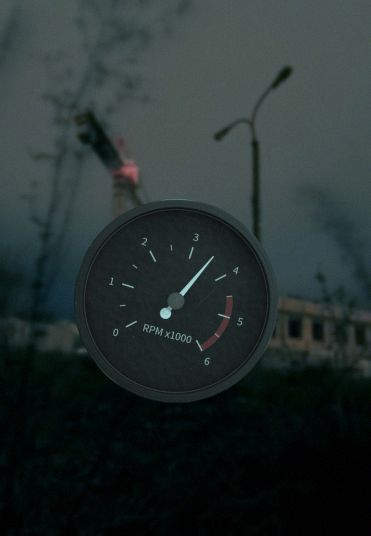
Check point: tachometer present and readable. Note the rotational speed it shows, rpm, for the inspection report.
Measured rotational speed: 3500 rpm
